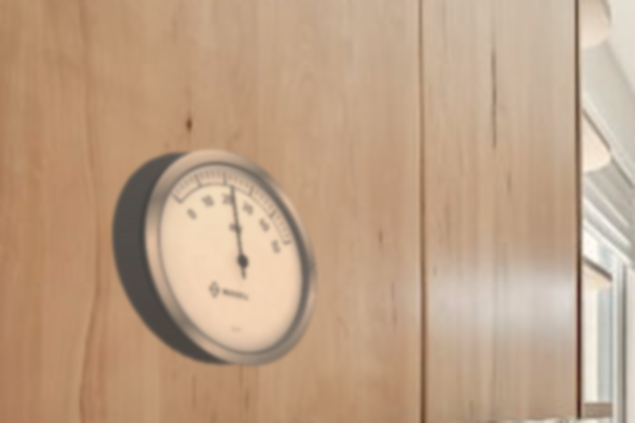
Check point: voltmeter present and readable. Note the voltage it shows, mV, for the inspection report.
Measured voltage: 20 mV
